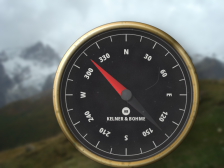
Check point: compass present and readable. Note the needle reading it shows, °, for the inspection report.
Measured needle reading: 315 °
